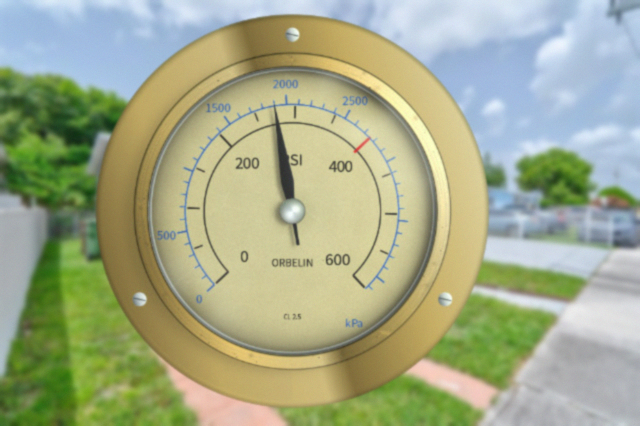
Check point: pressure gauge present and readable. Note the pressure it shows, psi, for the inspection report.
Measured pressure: 275 psi
